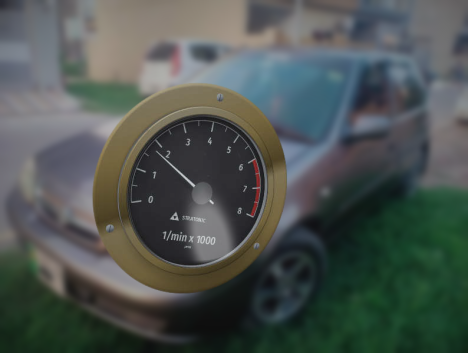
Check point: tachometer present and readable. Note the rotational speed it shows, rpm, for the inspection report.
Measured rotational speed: 1750 rpm
